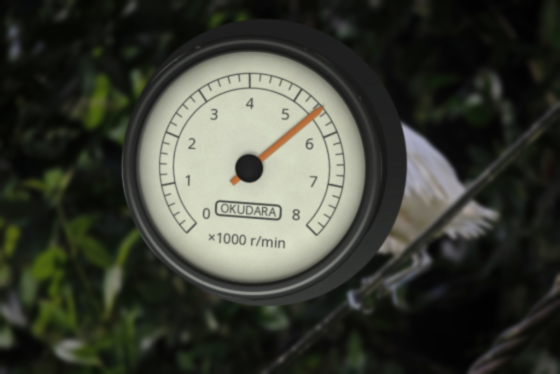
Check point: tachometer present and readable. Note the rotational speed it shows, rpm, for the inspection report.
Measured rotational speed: 5500 rpm
